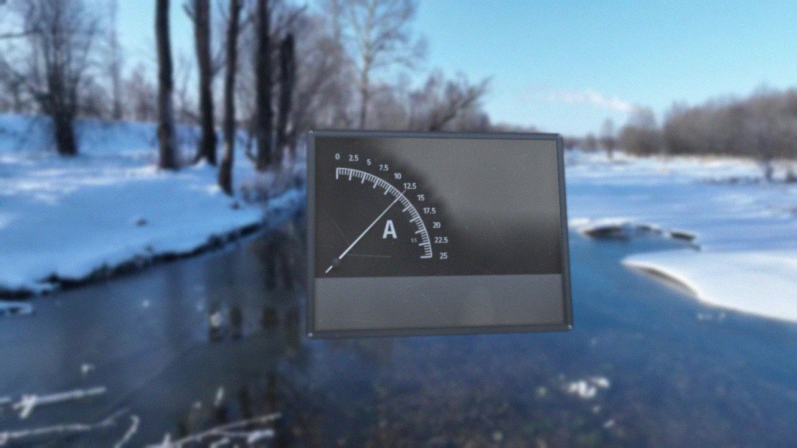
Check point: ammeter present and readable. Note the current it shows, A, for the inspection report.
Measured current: 12.5 A
